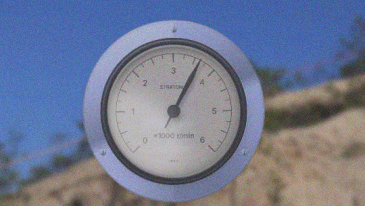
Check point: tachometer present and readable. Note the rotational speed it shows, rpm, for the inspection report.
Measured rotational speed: 3625 rpm
